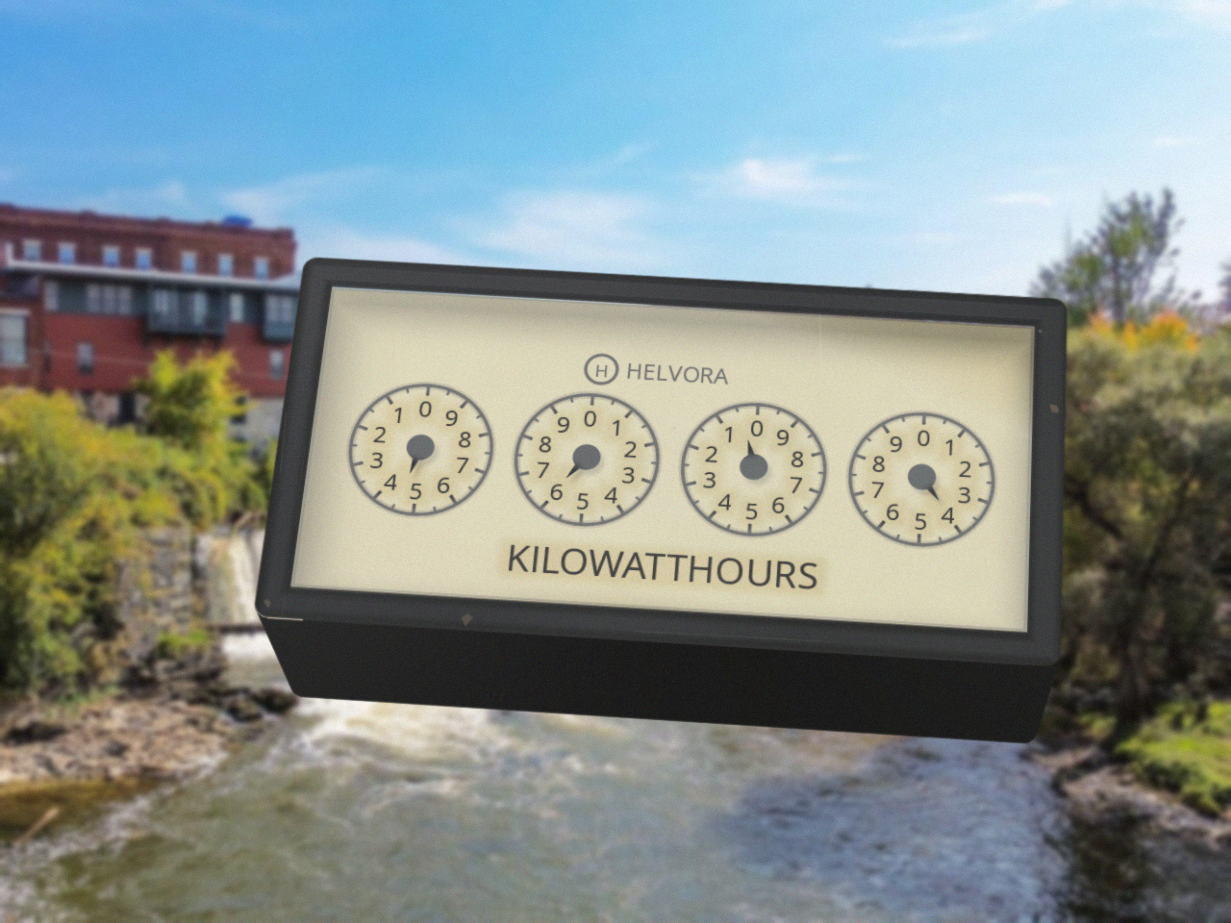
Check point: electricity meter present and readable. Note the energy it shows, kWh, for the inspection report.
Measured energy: 4604 kWh
